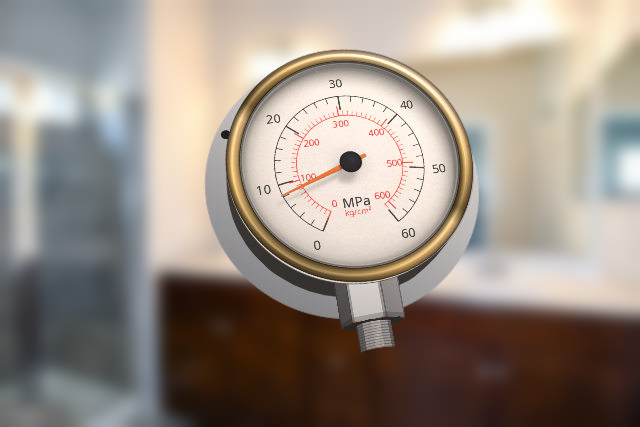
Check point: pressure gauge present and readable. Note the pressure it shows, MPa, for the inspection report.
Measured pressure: 8 MPa
